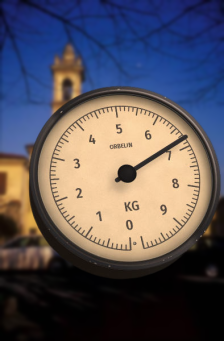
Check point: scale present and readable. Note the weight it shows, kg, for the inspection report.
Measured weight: 6.8 kg
